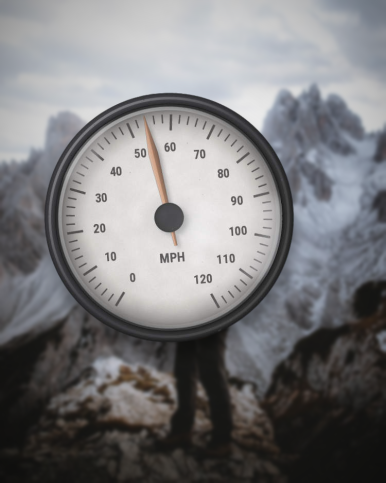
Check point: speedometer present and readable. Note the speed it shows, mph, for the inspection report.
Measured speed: 54 mph
